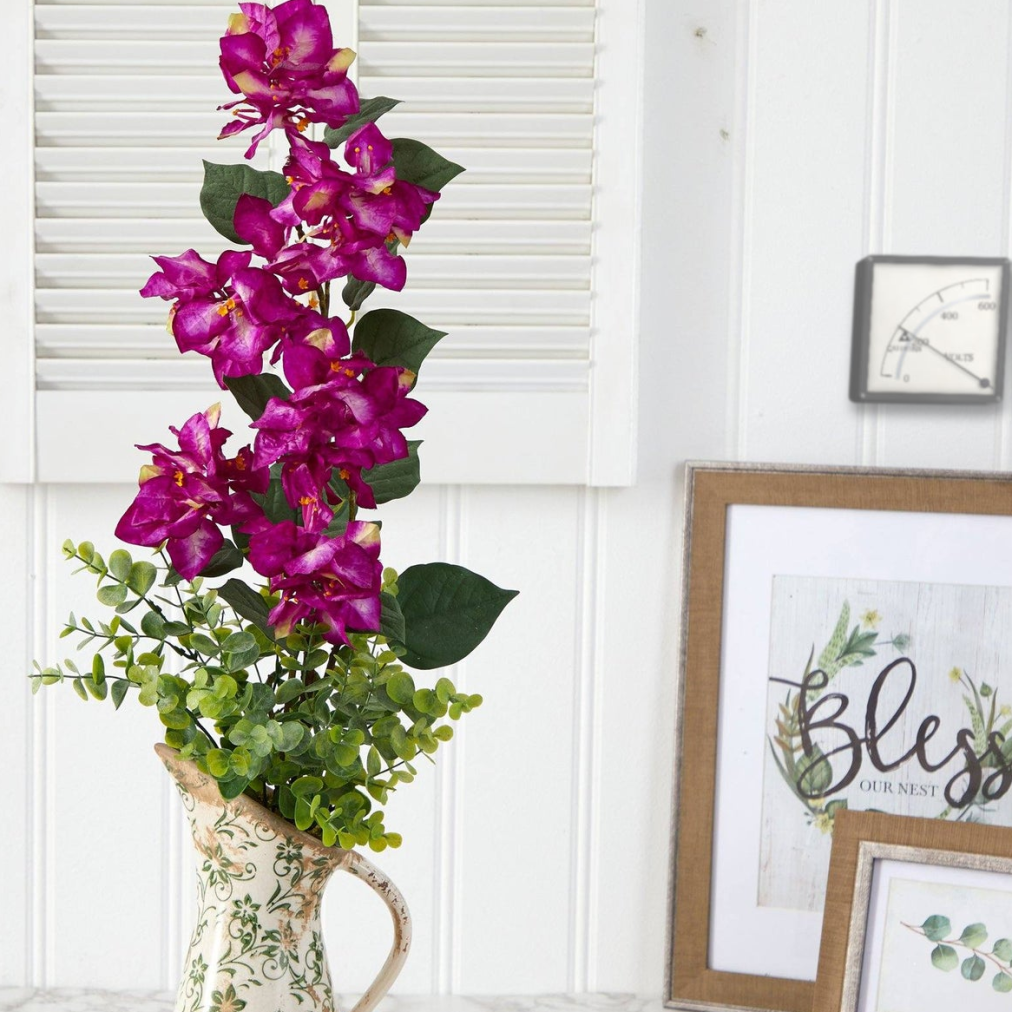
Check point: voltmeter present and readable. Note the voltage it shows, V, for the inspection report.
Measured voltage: 200 V
